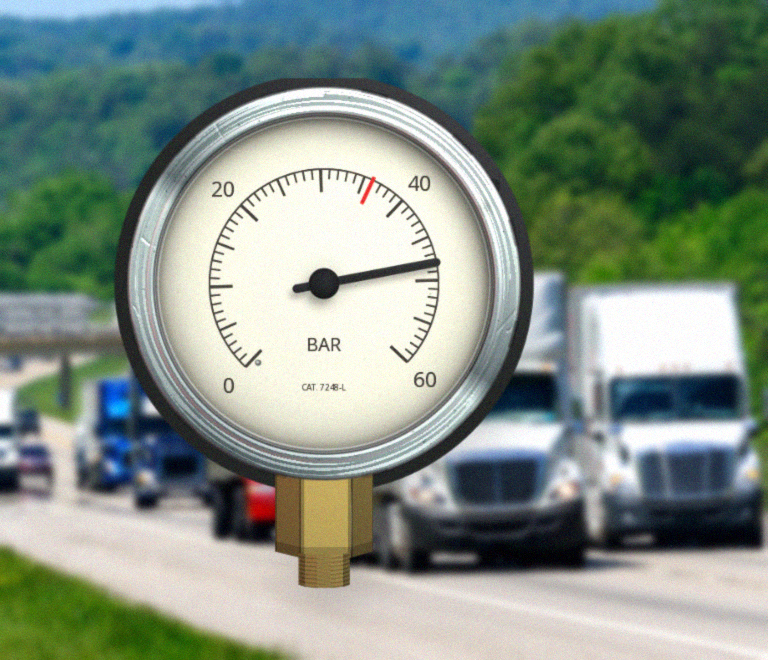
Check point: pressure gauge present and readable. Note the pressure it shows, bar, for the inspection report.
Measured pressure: 48 bar
